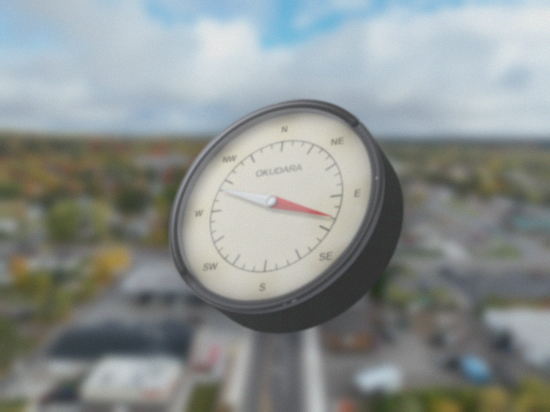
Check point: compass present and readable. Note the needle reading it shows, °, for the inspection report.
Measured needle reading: 110 °
